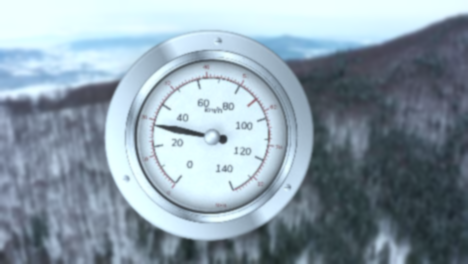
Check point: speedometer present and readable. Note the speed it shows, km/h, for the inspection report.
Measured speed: 30 km/h
